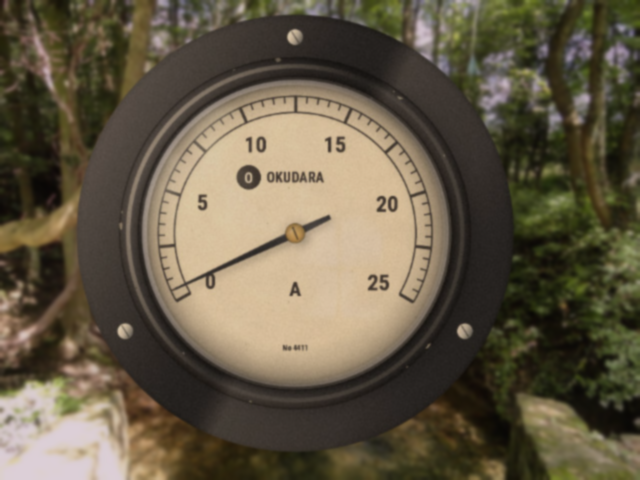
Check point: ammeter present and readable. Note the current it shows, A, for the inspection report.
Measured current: 0.5 A
